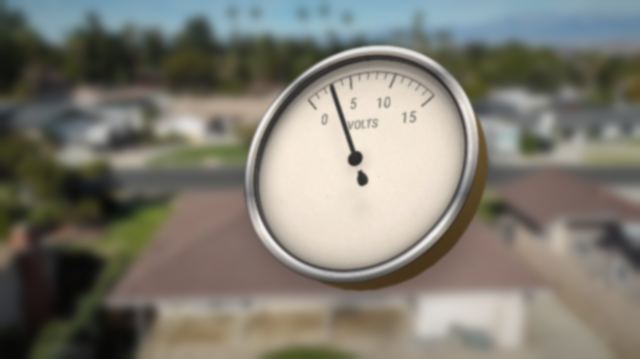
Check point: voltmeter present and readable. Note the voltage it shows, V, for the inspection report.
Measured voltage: 3 V
